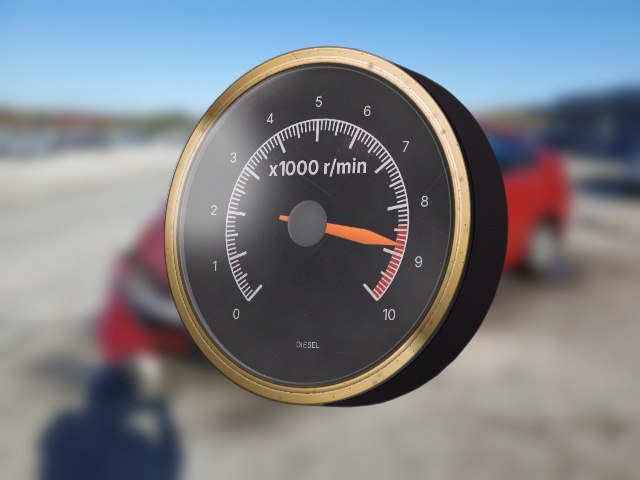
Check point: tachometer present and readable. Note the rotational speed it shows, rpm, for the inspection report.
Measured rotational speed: 8800 rpm
